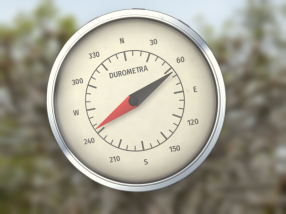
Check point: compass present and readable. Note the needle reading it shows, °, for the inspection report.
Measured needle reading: 245 °
